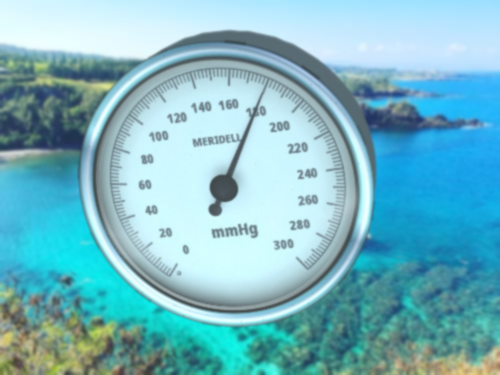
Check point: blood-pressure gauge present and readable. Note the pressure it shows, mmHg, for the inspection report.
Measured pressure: 180 mmHg
